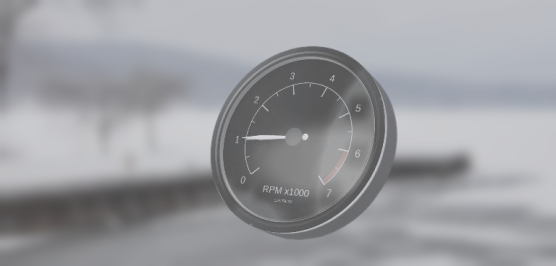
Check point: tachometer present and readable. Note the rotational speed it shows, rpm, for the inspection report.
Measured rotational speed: 1000 rpm
